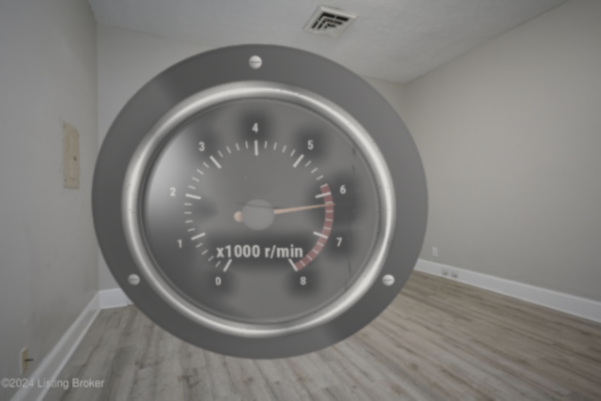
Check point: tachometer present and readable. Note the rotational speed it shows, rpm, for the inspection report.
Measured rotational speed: 6200 rpm
